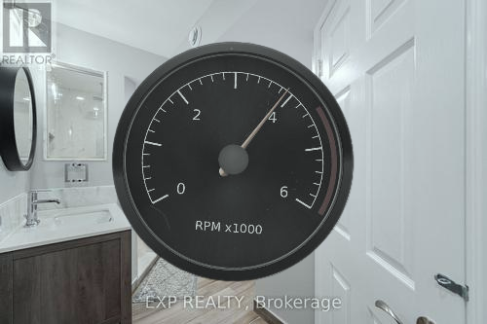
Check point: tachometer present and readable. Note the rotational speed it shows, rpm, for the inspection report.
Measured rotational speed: 3900 rpm
